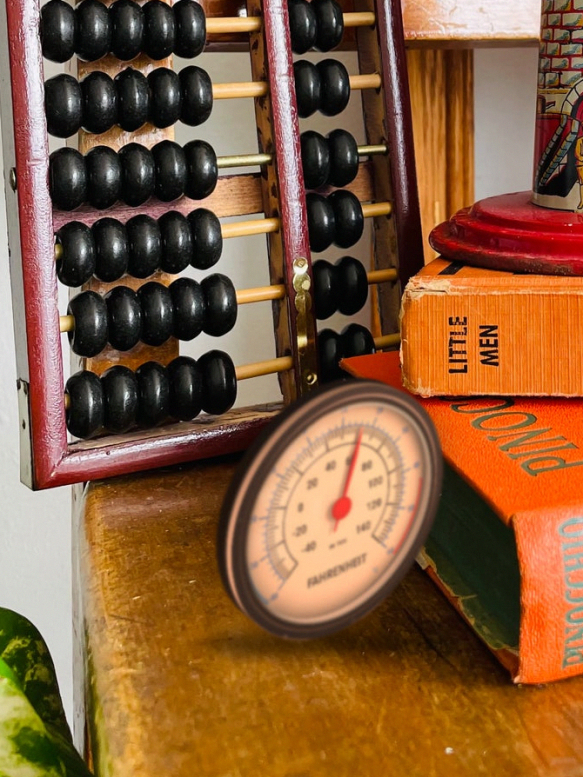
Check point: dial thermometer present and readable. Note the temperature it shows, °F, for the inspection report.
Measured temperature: 60 °F
